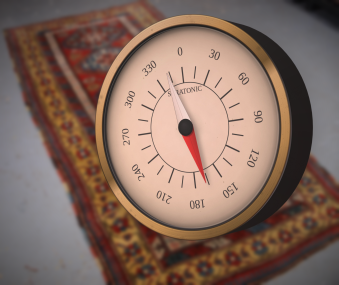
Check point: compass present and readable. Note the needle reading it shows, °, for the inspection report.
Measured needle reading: 165 °
